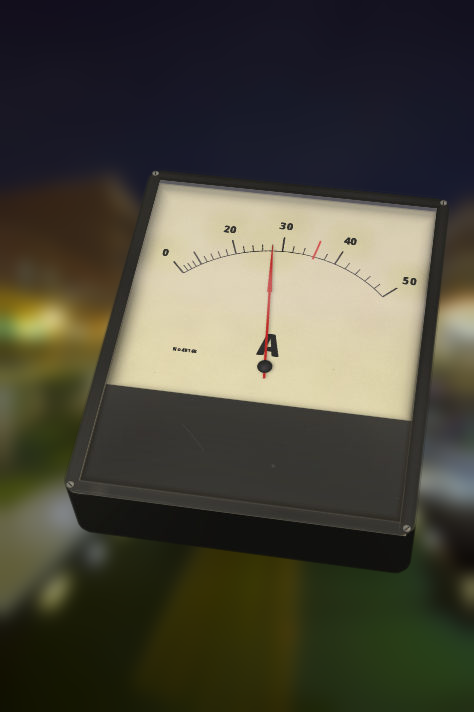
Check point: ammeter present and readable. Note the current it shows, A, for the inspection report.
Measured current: 28 A
